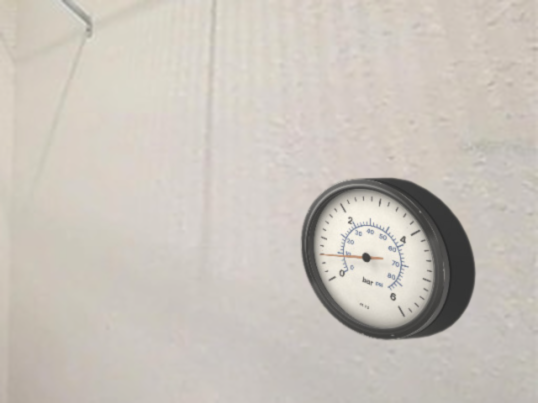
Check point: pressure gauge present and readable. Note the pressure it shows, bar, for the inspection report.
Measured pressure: 0.6 bar
